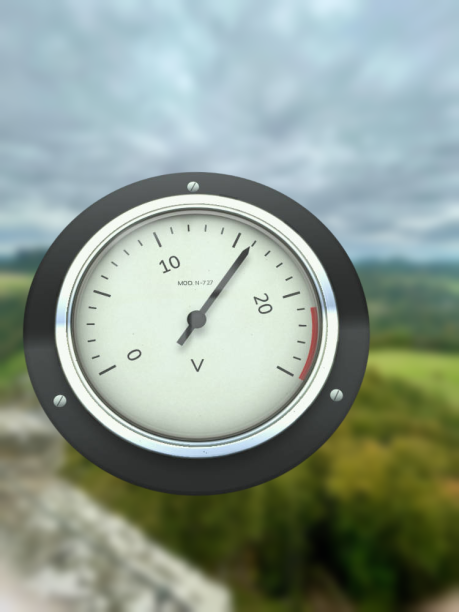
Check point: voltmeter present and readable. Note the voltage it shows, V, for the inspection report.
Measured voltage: 16 V
